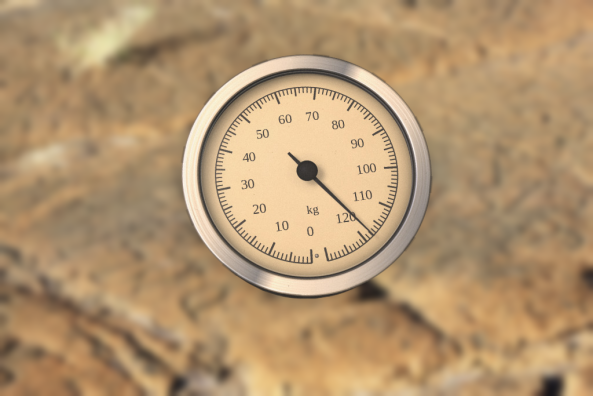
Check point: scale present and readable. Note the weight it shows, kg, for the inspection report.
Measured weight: 118 kg
